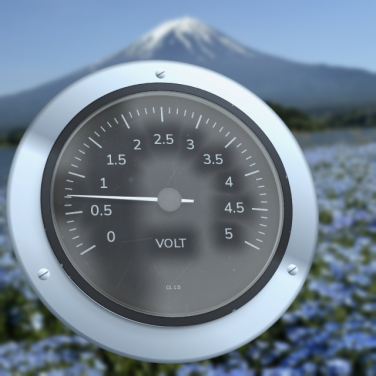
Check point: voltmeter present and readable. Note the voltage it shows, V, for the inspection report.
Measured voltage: 0.7 V
